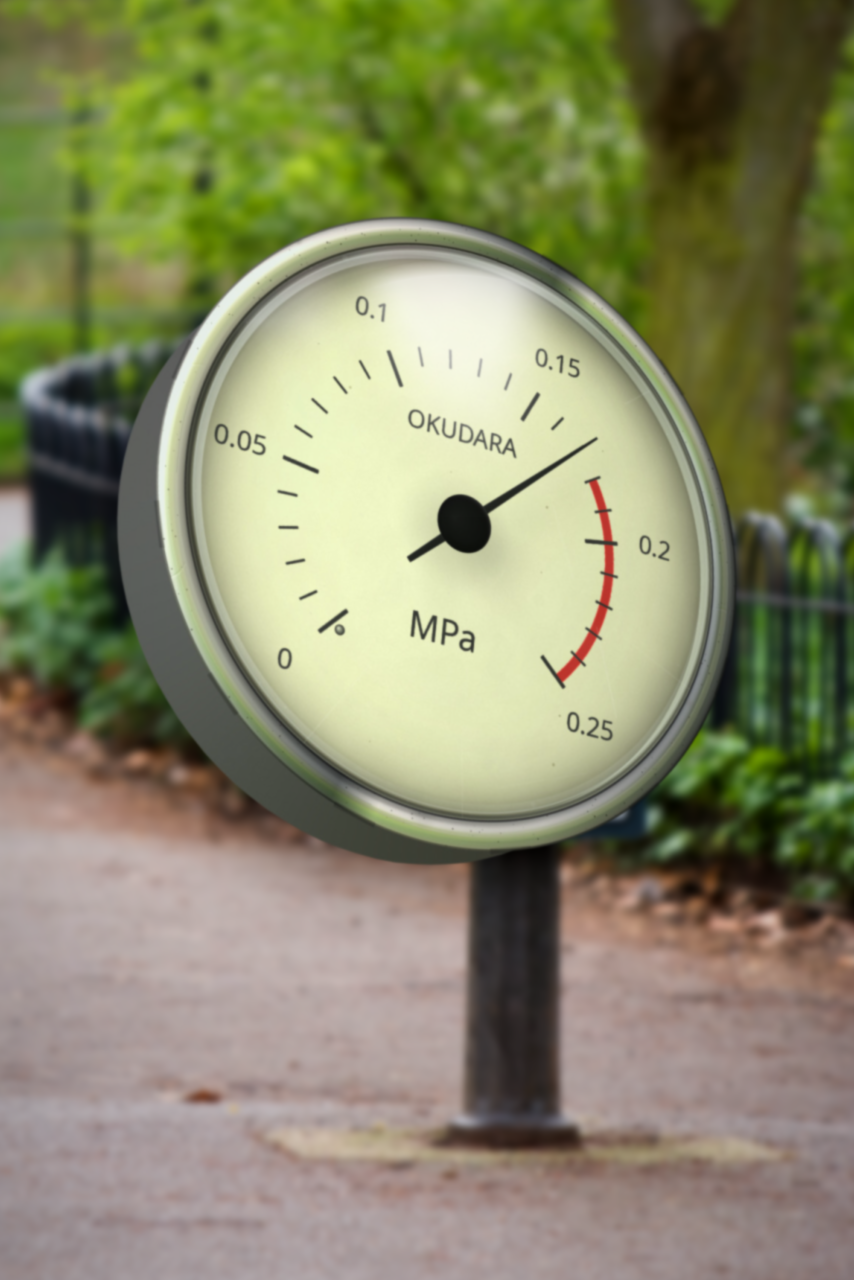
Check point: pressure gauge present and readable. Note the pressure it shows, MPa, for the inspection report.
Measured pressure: 0.17 MPa
